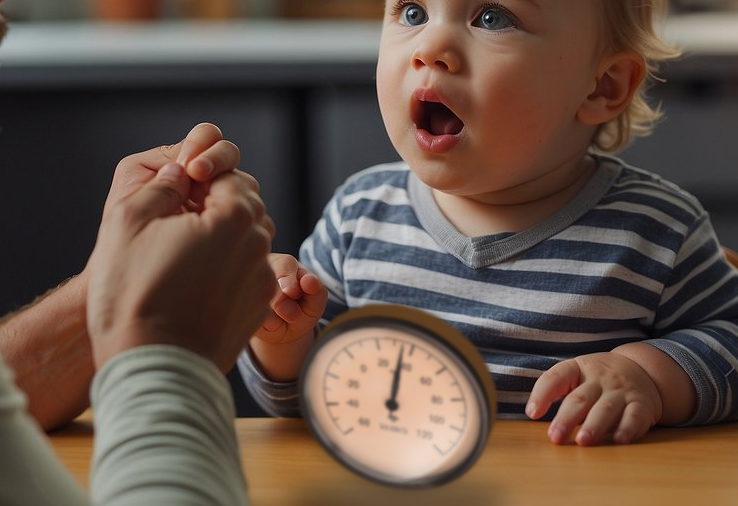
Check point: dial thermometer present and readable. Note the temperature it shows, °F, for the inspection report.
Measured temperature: 35 °F
